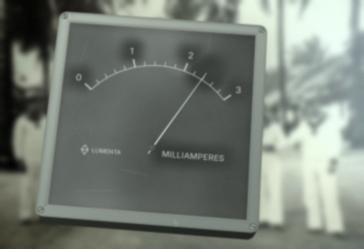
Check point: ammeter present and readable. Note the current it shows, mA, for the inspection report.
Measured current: 2.4 mA
